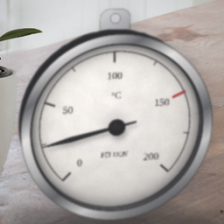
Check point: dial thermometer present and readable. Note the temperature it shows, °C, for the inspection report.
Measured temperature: 25 °C
